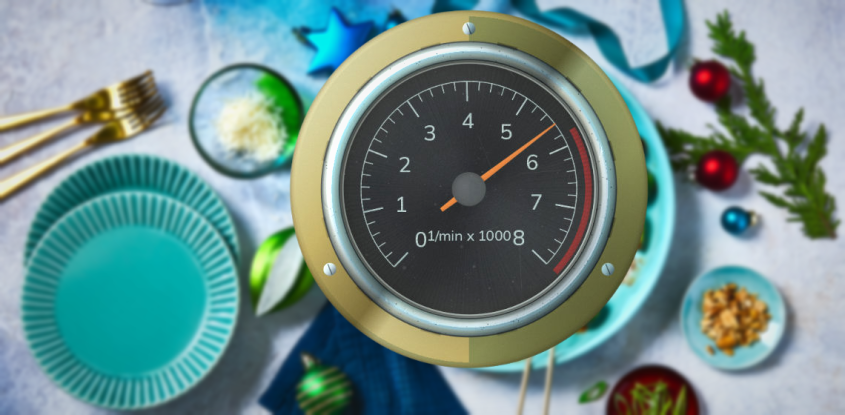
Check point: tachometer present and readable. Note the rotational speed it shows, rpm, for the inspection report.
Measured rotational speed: 5600 rpm
